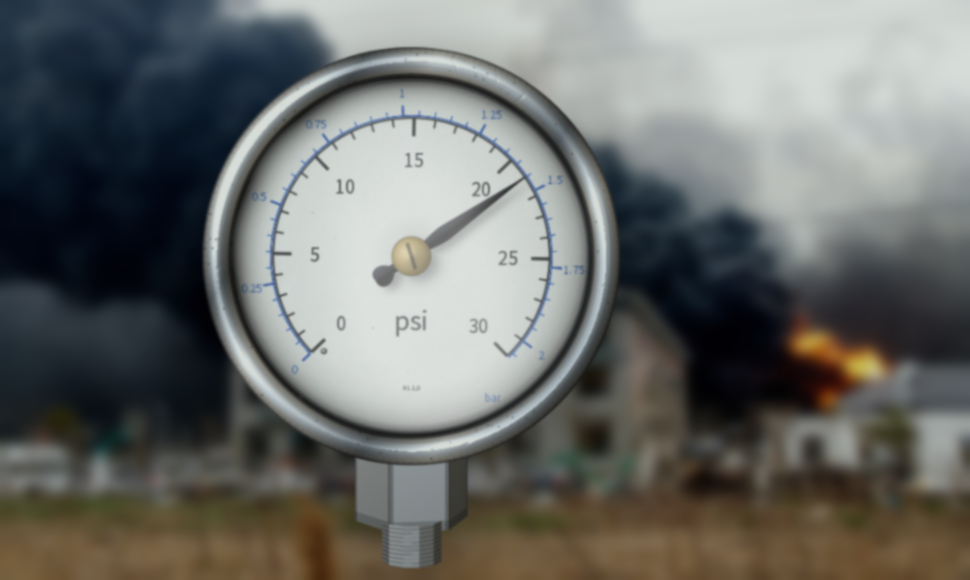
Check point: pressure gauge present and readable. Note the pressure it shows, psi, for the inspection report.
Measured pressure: 21 psi
